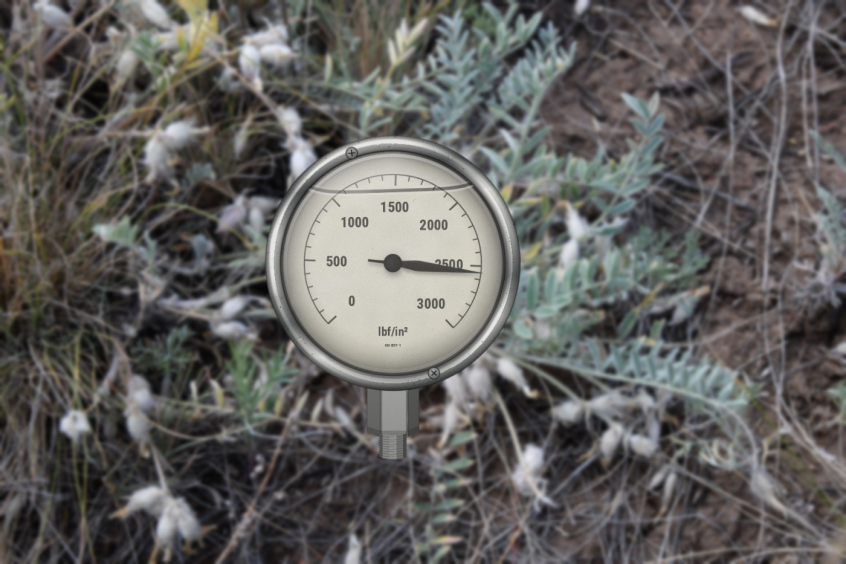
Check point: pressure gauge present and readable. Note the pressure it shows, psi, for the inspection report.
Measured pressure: 2550 psi
